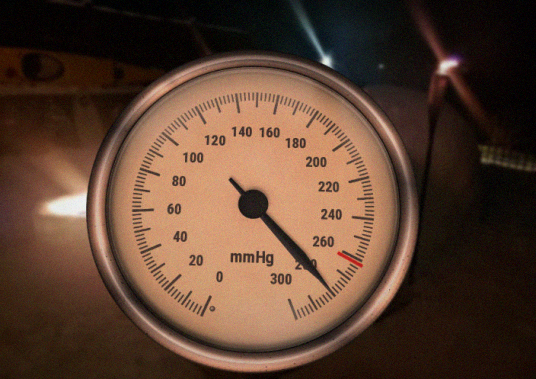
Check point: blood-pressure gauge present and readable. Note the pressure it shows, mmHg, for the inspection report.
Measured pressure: 280 mmHg
